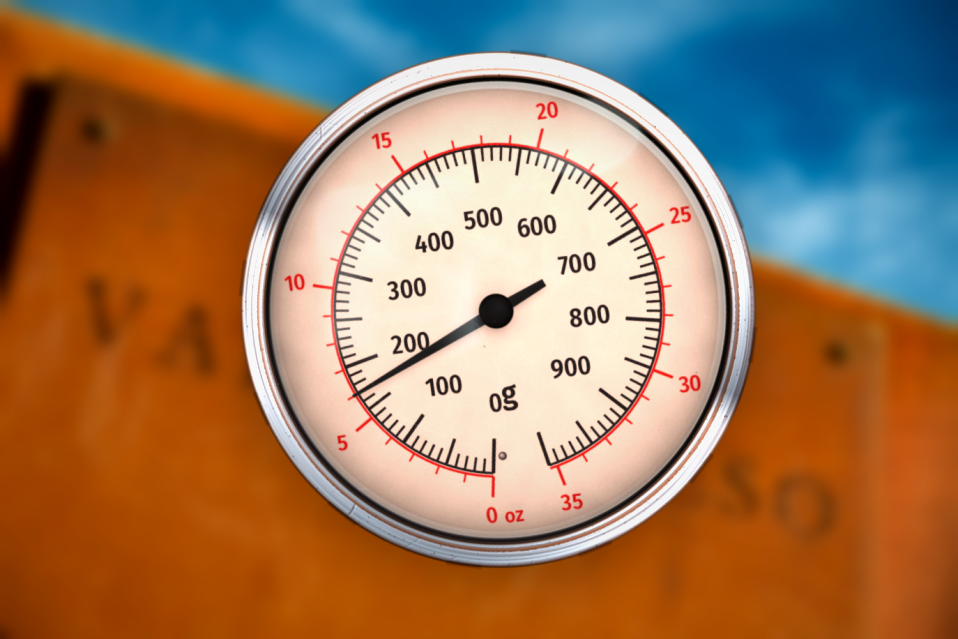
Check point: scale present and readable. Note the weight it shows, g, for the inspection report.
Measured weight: 170 g
